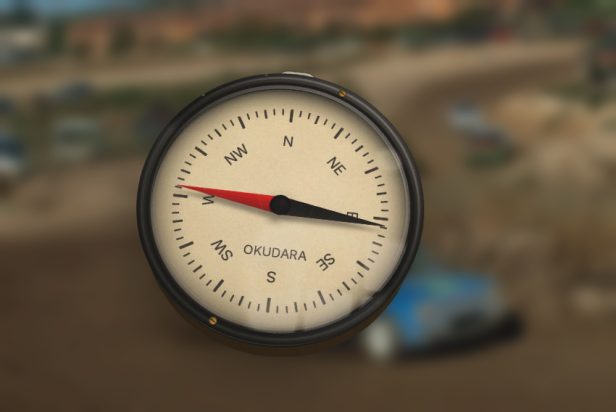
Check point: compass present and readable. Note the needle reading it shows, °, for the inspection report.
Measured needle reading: 275 °
